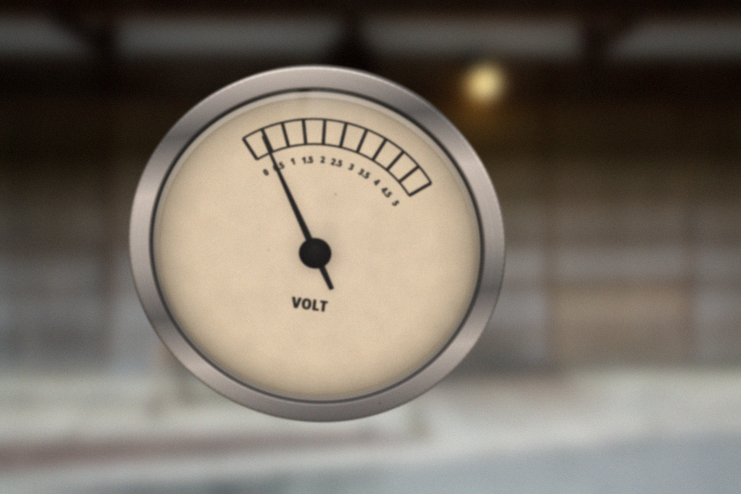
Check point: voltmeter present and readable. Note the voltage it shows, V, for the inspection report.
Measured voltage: 0.5 V
